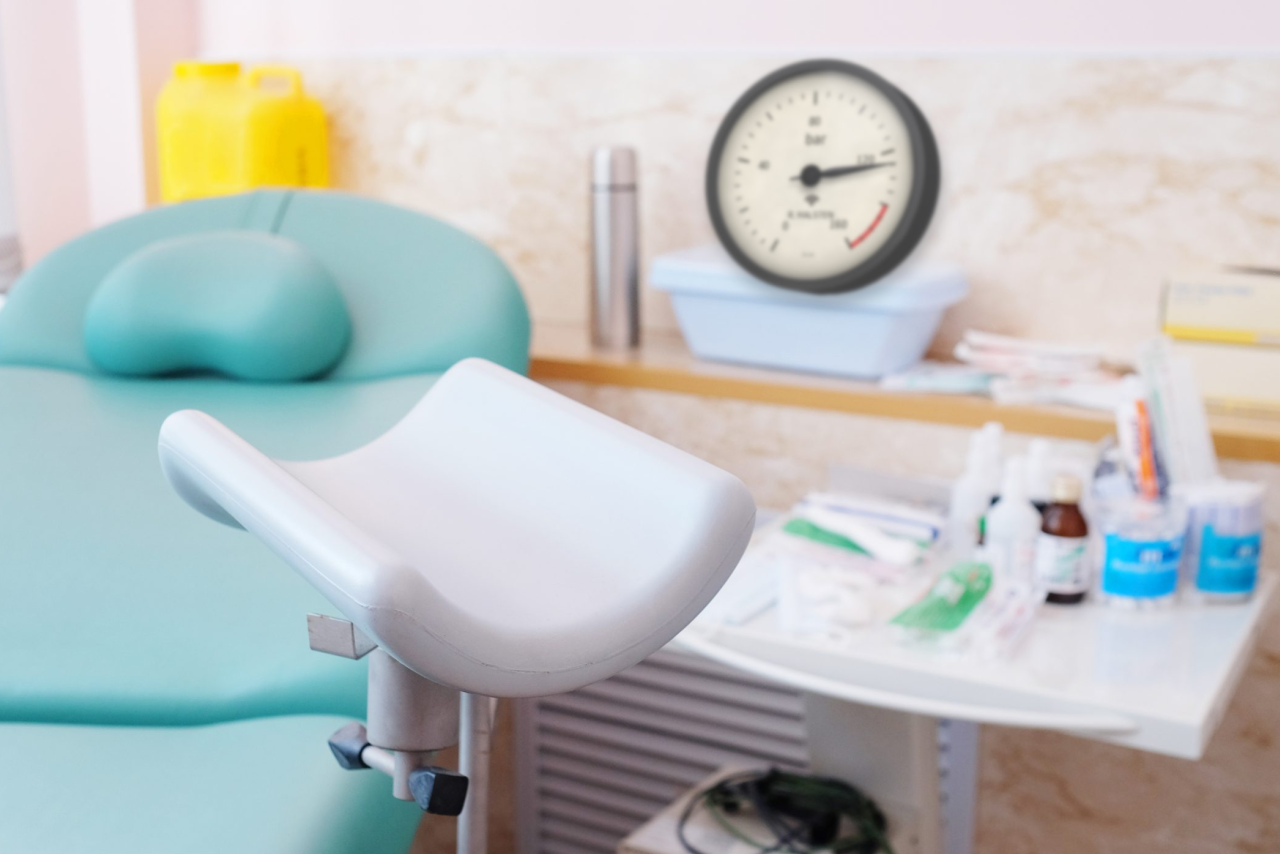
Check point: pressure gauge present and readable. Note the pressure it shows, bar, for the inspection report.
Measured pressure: 125 bar
